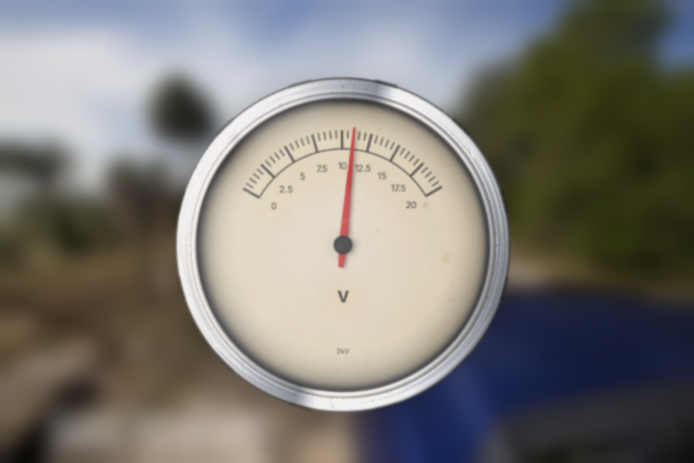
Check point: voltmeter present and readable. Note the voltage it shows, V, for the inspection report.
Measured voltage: 11 V
